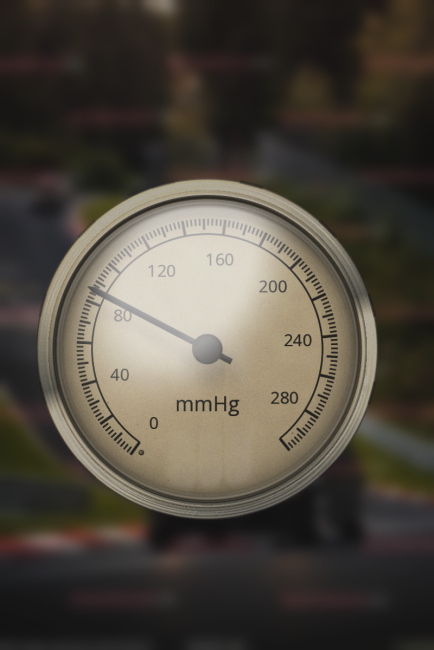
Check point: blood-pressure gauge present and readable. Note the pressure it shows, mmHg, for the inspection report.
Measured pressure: 86 mmHg
